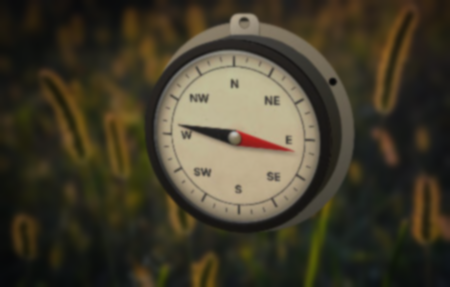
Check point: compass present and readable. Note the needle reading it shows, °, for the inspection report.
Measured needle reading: 100 °
